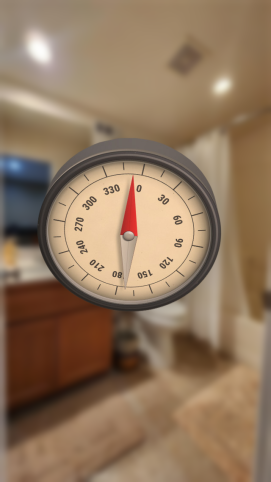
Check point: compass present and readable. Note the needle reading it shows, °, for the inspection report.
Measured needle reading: 352.5 °
